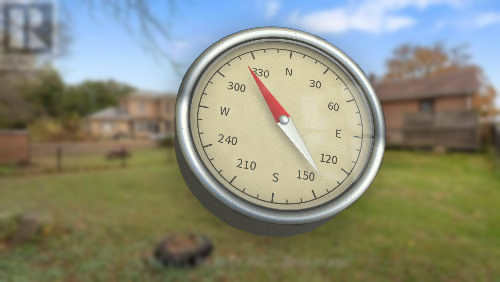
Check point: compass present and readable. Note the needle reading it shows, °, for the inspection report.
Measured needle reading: 320 °
